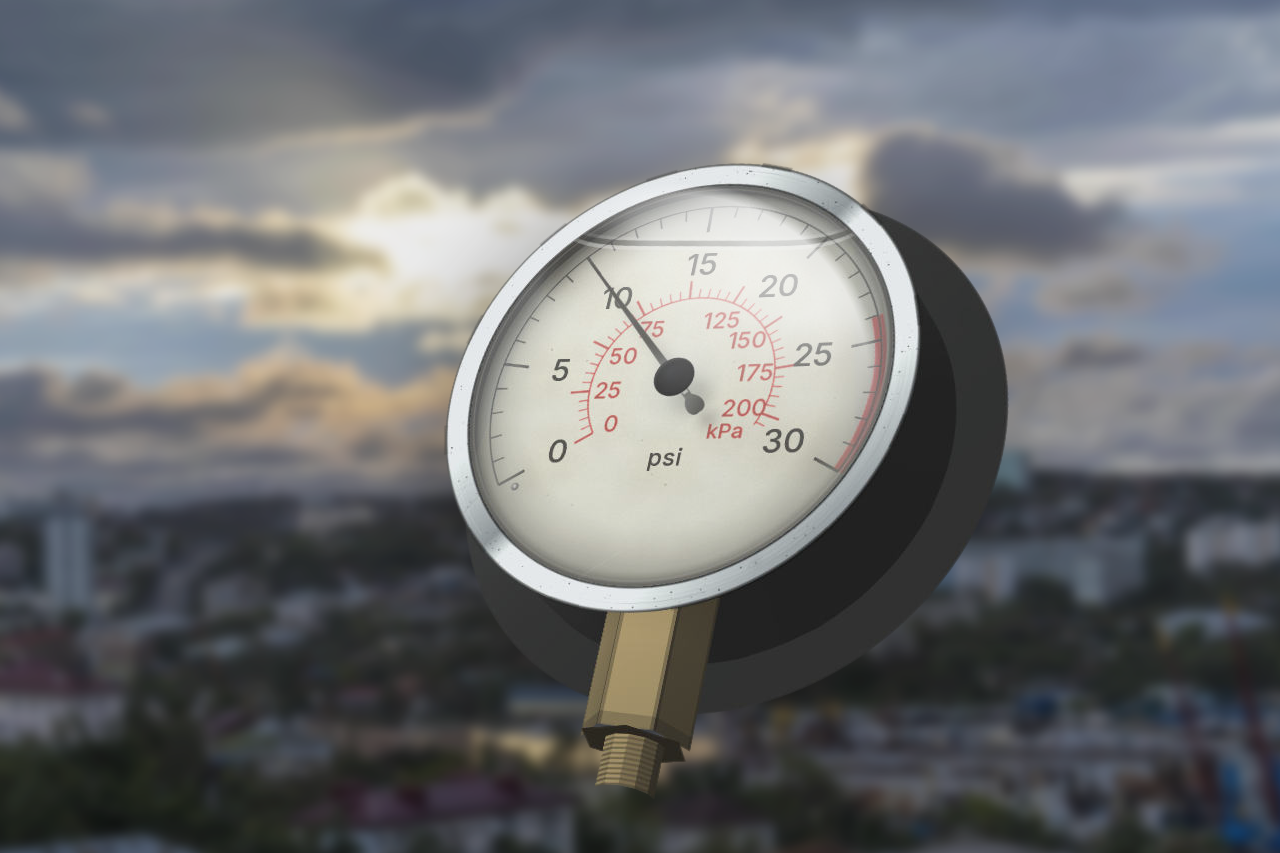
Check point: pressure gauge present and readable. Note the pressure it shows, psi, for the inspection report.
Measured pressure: 10 psi
